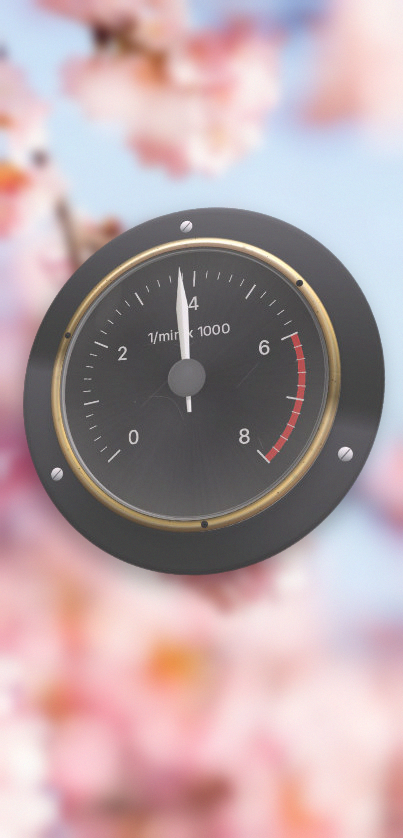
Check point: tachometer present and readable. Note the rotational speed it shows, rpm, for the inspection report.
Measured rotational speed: 3800 rpm
